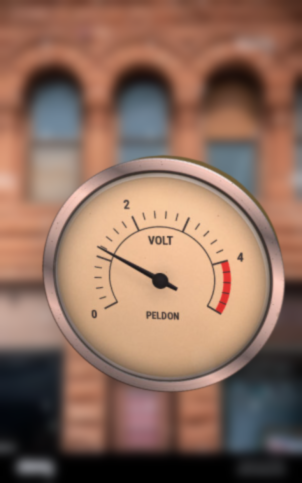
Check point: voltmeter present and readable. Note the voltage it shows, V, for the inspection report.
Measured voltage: 1.2 V
